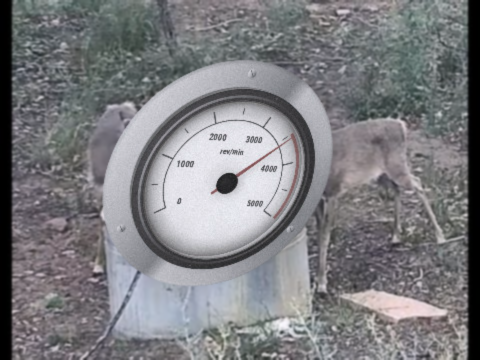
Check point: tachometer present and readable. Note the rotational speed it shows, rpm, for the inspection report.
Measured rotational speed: 3500 rpm
